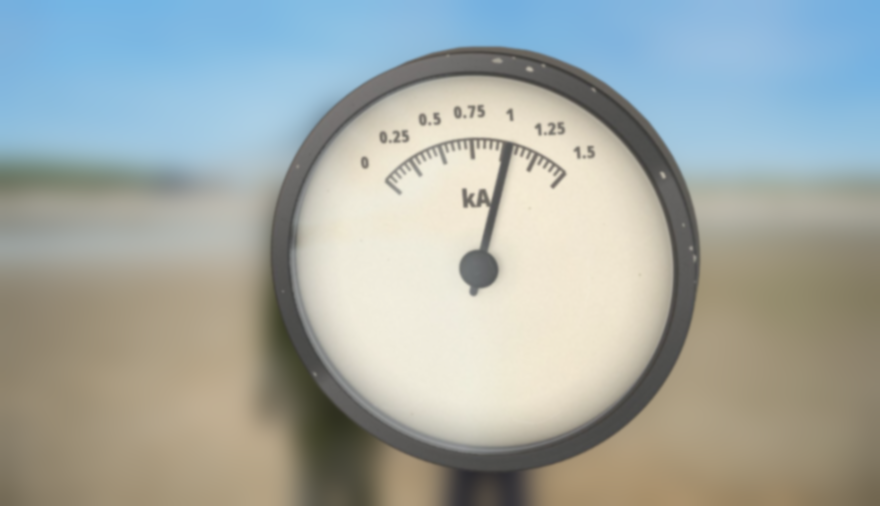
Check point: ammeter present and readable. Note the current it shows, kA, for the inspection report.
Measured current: 1.05 kA
